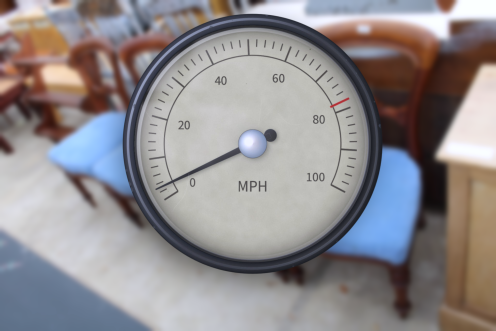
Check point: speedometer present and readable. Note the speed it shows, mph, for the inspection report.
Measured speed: 3 mph
